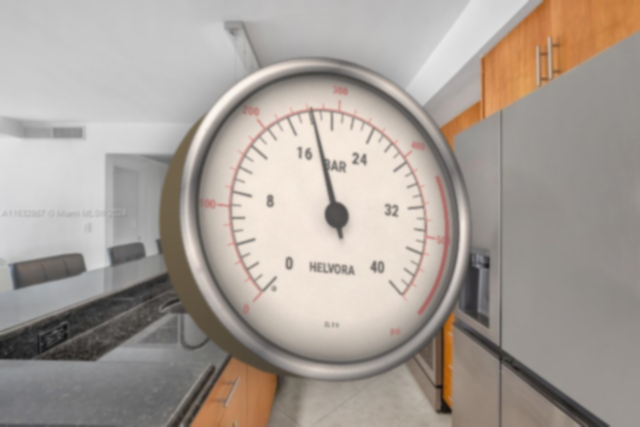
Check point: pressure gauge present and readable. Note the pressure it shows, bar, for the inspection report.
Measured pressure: 18 bar
